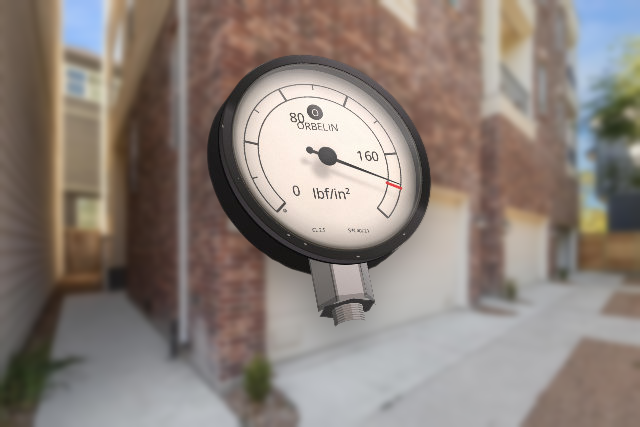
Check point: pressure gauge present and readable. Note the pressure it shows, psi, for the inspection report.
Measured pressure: 180 psi
